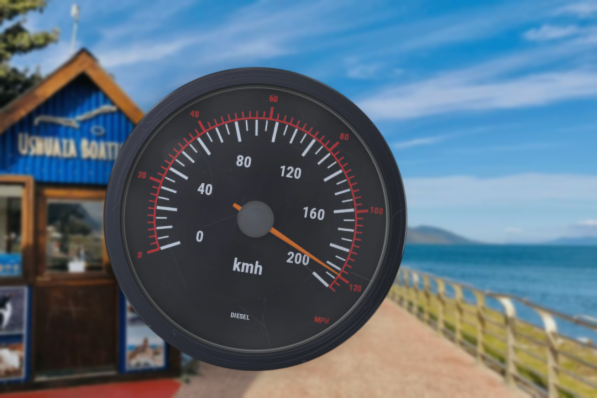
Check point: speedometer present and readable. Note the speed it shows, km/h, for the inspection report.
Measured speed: 192.5 km/h
